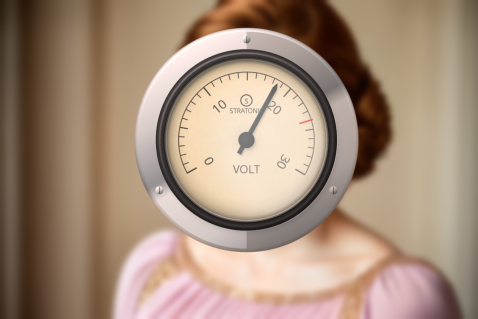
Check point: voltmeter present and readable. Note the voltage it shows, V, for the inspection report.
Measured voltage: 18.5 V
